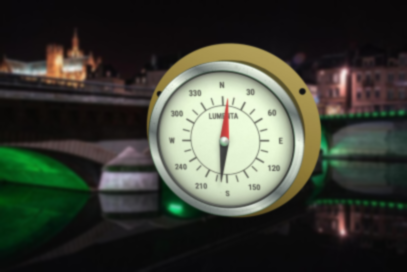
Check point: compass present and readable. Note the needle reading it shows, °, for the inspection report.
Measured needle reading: 7.5 °
